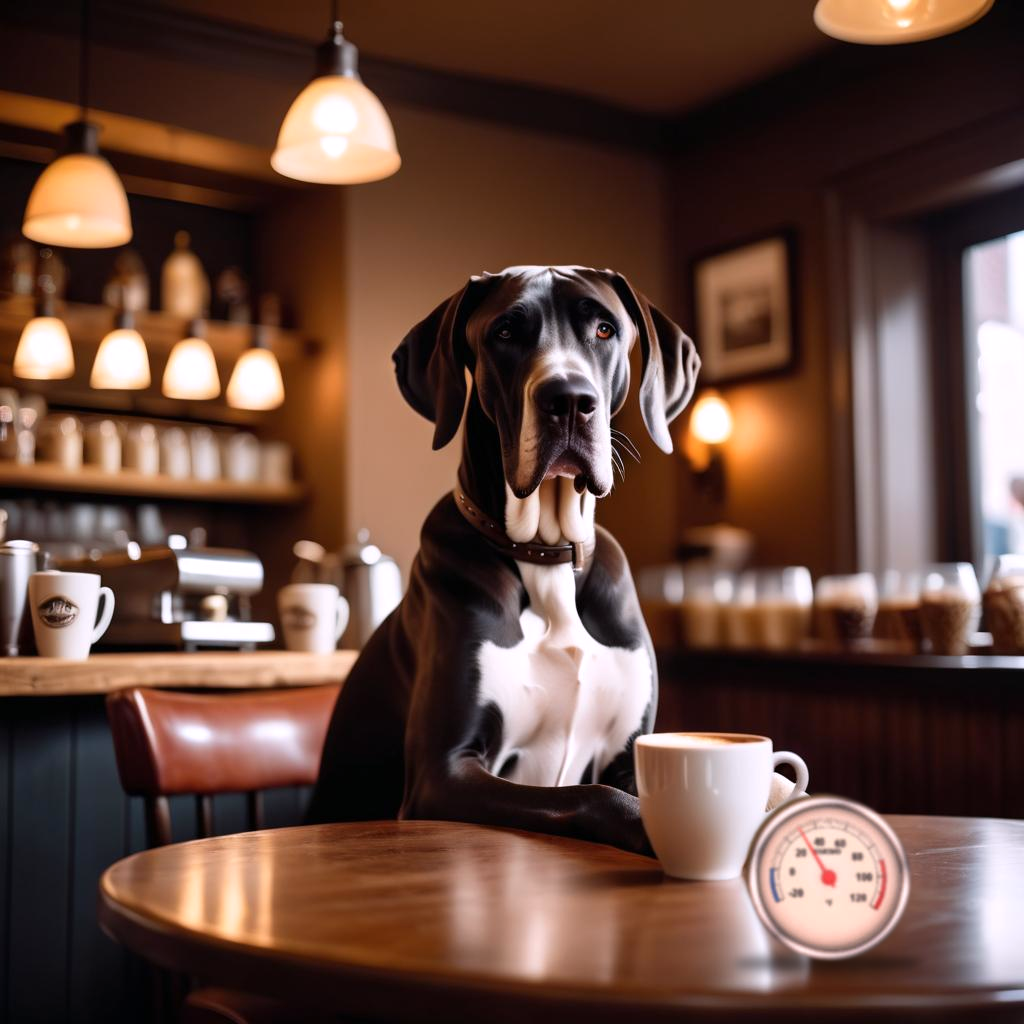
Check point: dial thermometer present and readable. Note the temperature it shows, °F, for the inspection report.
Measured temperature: 30 °F
